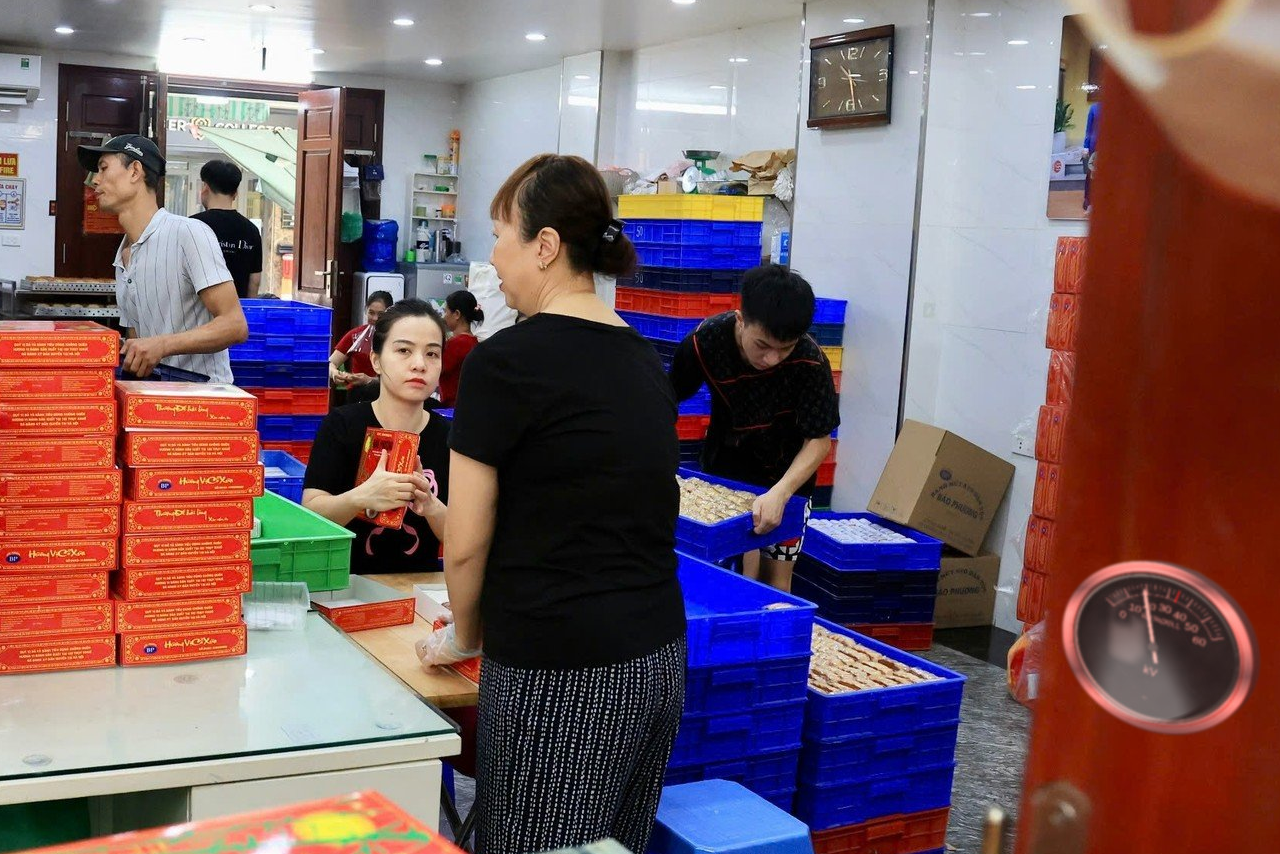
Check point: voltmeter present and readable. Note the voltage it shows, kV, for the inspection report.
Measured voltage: 20 kV
